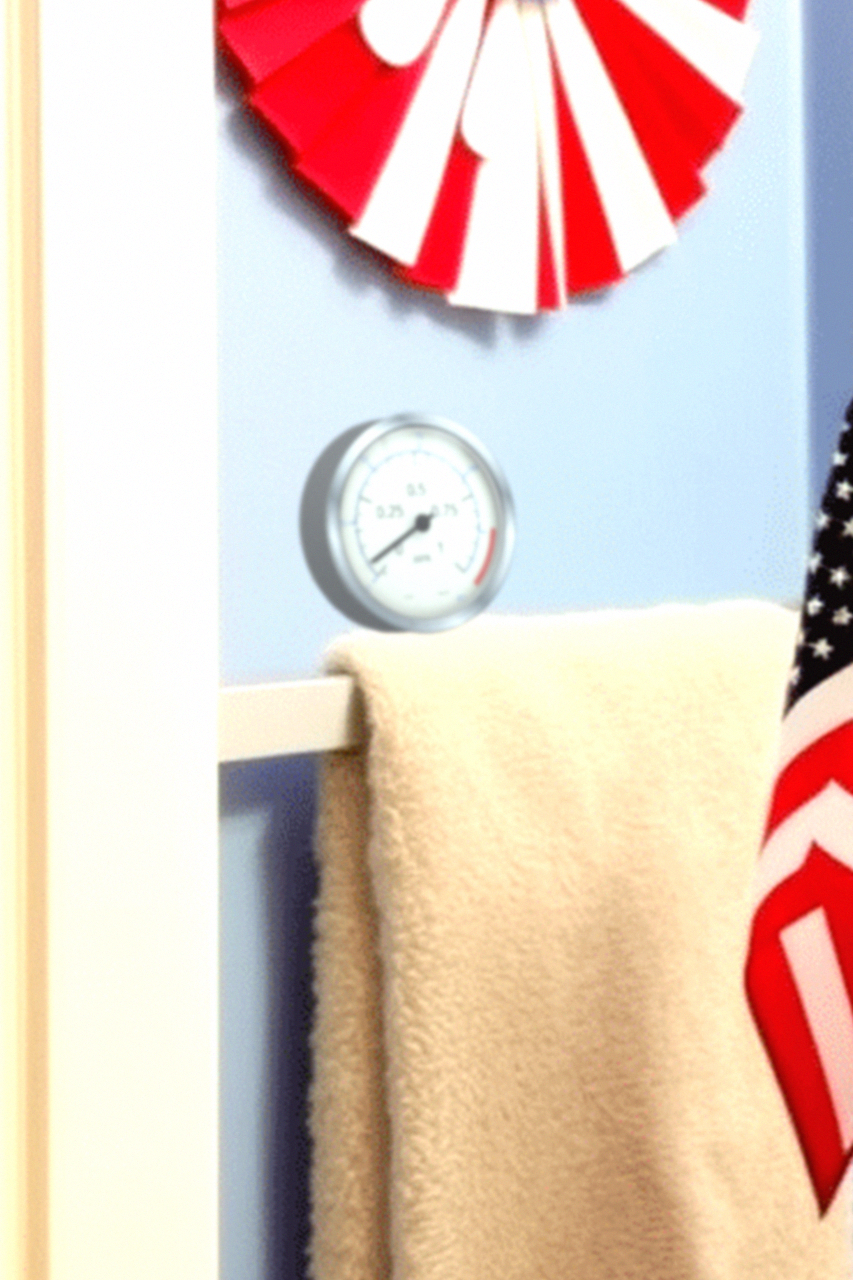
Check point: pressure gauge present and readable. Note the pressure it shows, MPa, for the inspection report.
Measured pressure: 0.05 MPa
